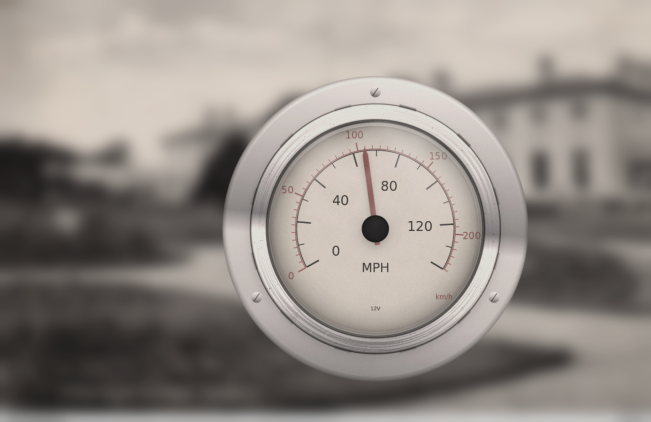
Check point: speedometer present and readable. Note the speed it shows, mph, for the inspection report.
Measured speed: 65 mph
